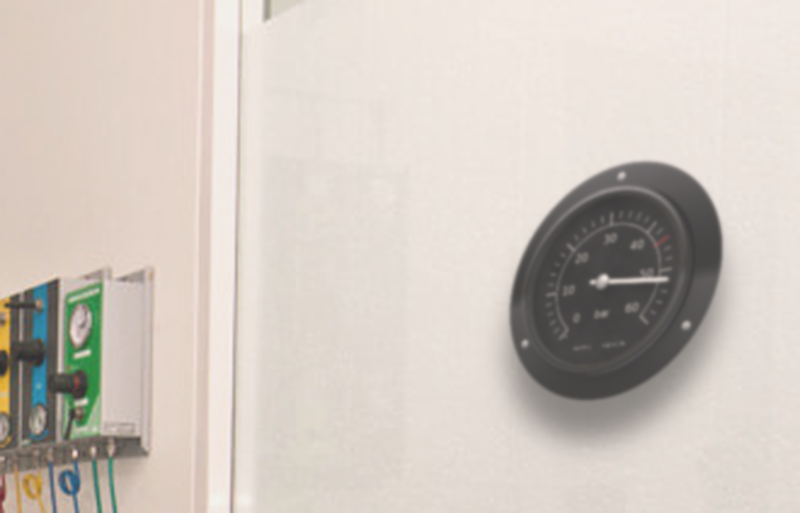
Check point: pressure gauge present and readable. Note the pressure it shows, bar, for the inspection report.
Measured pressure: 52 bar
